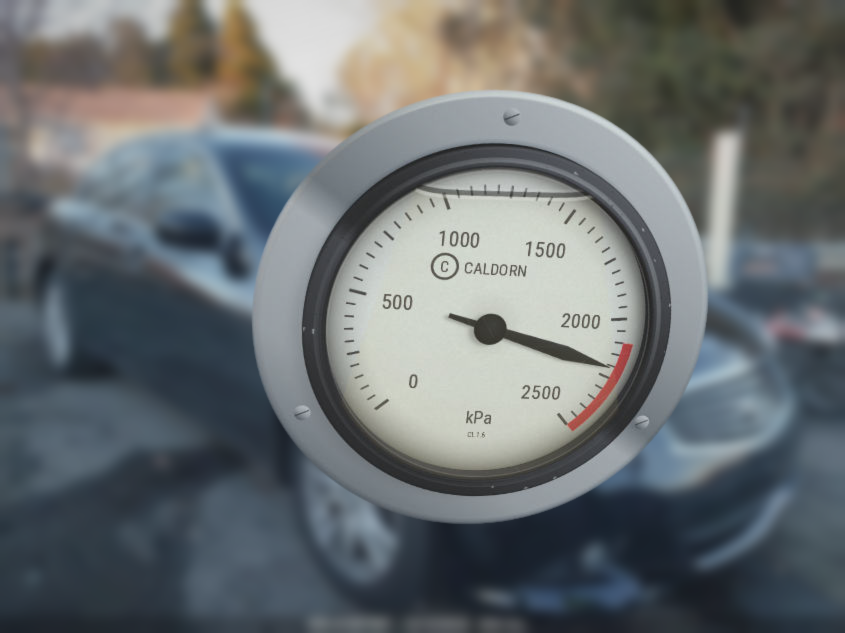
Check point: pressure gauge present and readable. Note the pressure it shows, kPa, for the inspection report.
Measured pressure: 2200 kPa
